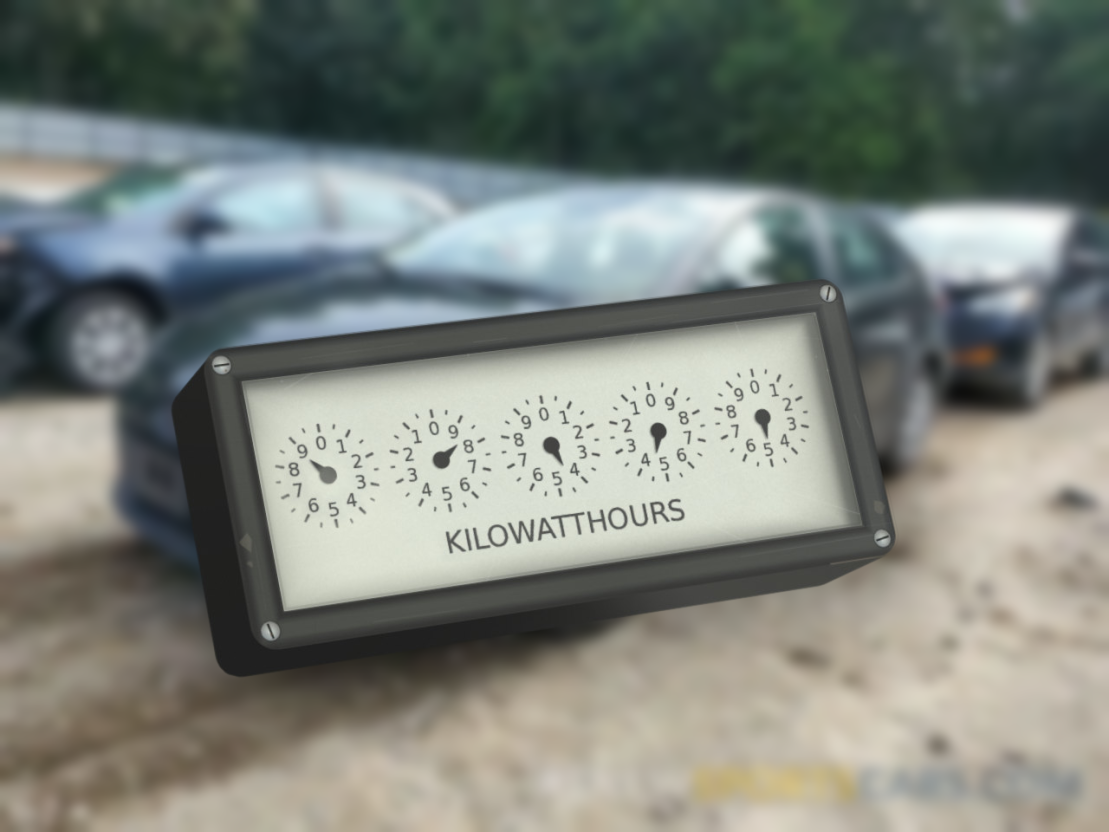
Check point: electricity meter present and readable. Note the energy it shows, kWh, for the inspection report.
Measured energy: 88445 kWh
